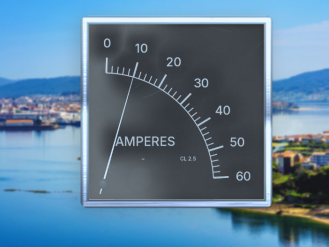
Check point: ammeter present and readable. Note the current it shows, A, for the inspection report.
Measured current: 10 A
